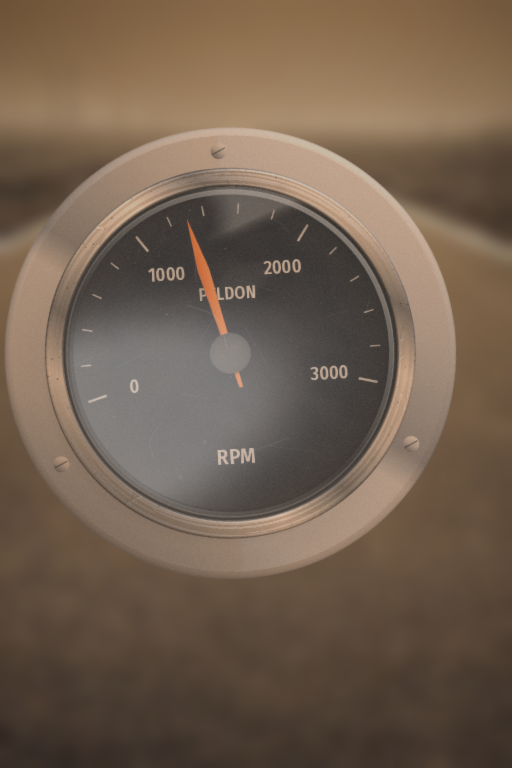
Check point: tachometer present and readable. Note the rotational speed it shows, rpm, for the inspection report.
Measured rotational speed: 1300 rpm
